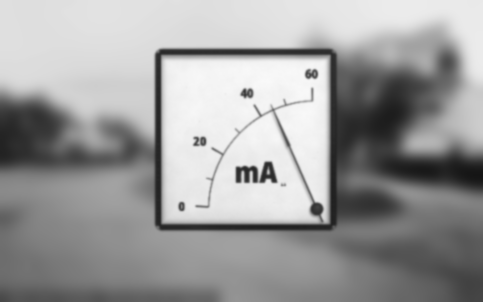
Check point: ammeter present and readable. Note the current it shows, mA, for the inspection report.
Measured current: 45 mA
